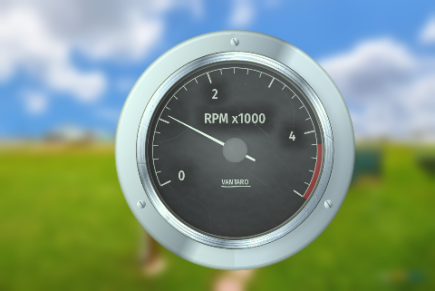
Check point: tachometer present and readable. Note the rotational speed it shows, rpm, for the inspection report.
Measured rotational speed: 1100 rpm
